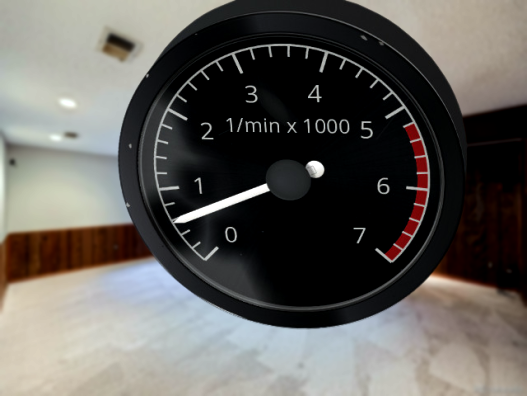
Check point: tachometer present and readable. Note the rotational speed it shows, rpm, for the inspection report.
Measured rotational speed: 600 rpm
